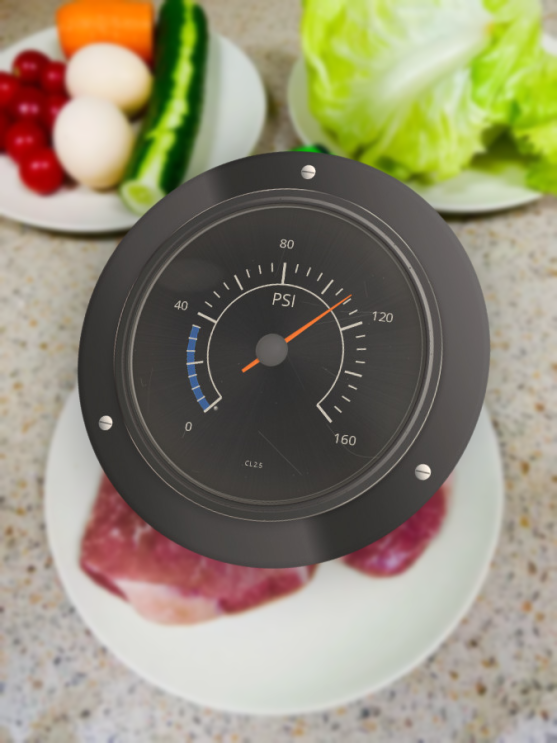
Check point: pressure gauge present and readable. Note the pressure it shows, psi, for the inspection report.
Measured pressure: 110 psi
